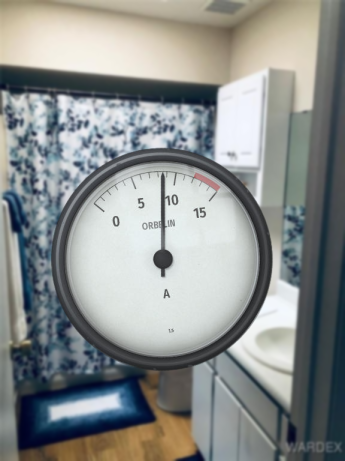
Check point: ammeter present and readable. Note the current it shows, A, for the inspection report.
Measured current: 8.5 A
